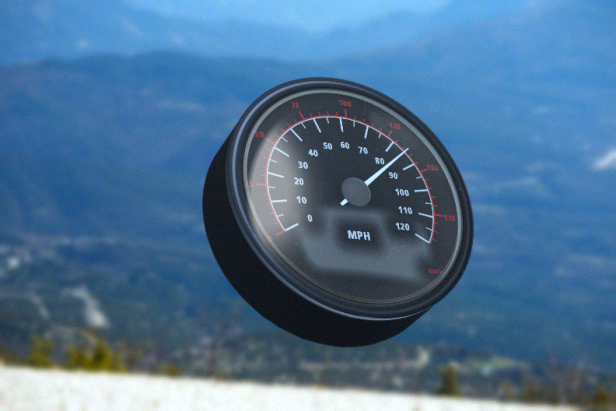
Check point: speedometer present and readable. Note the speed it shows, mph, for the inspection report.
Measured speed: 85 mph
